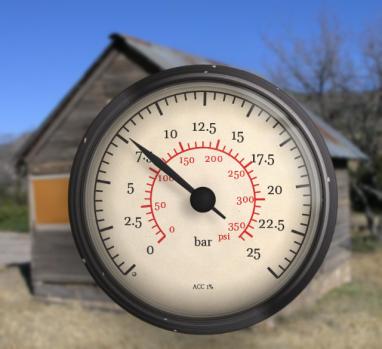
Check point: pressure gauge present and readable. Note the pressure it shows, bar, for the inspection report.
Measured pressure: 7.75 bar
